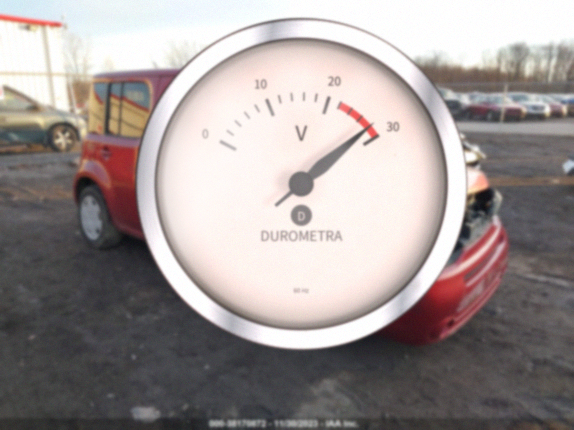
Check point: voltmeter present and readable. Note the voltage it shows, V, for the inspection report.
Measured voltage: 28 V
